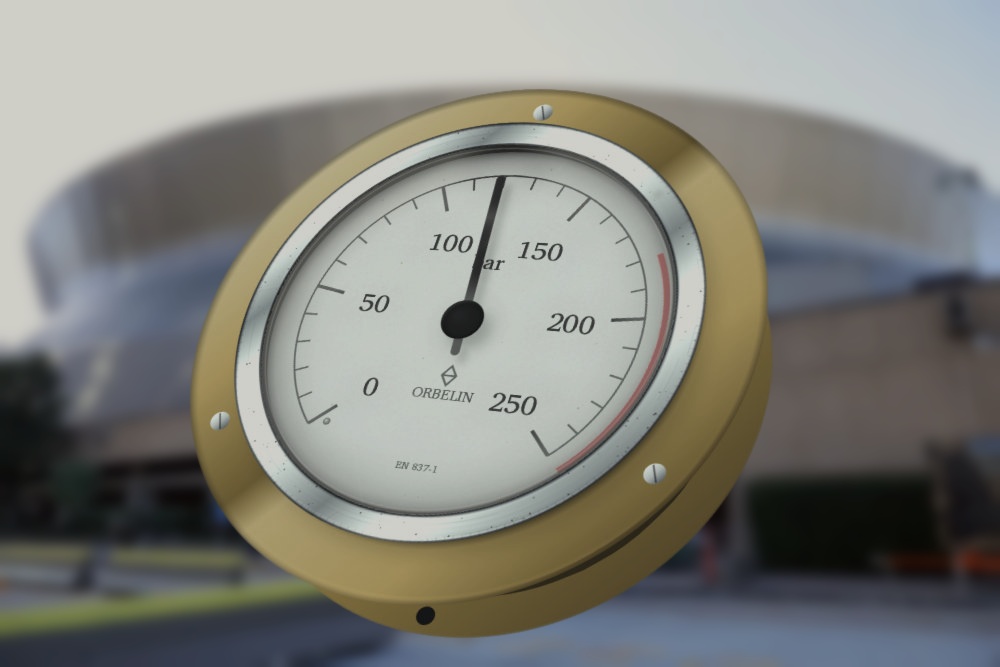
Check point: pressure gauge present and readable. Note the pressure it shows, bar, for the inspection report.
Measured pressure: 120 bar
